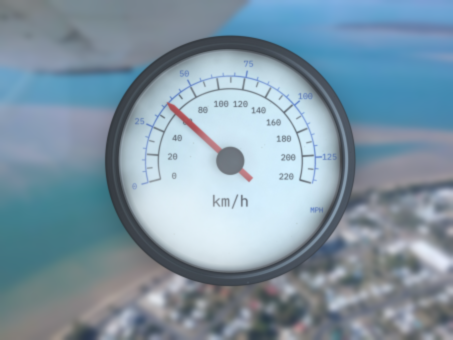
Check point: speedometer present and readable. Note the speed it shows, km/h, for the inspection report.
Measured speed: 60 km/h
